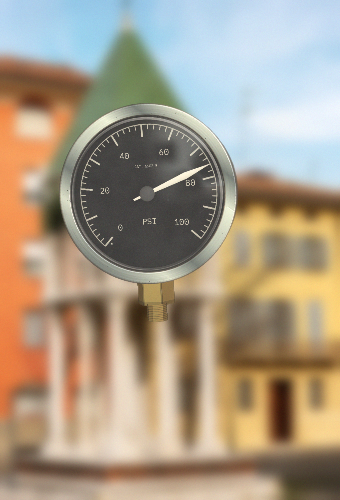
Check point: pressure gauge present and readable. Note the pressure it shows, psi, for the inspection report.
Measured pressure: 76 psi
